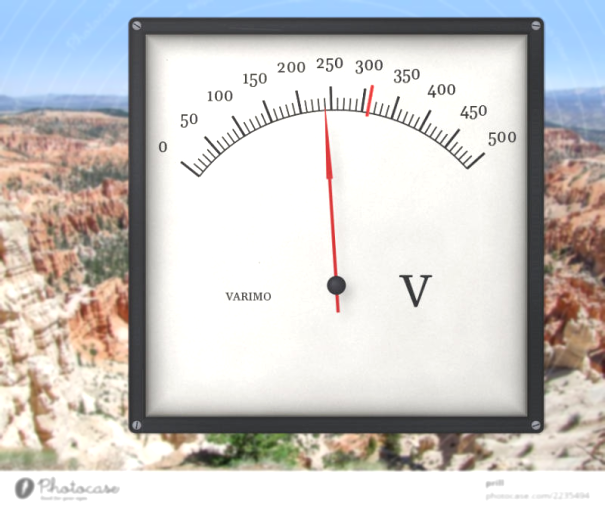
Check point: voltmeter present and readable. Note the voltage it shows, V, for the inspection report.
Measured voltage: 240 V
